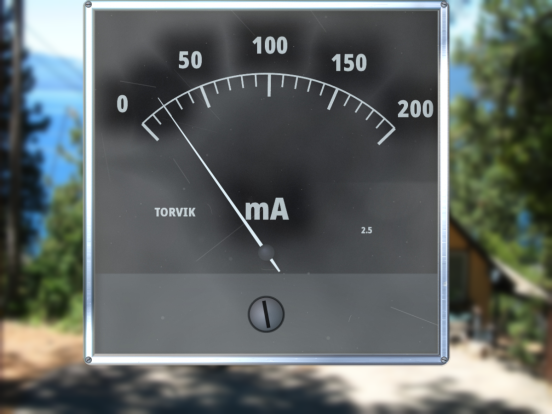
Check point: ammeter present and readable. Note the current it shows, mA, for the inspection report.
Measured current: 20 mA
